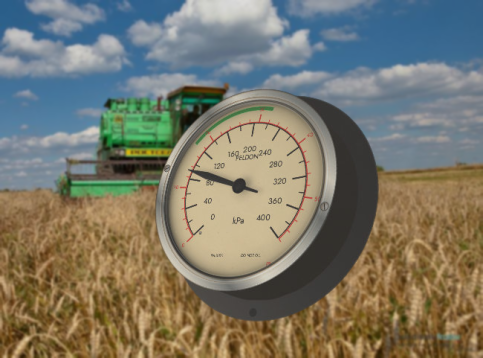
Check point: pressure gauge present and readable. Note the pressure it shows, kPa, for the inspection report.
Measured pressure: 90 kPa
